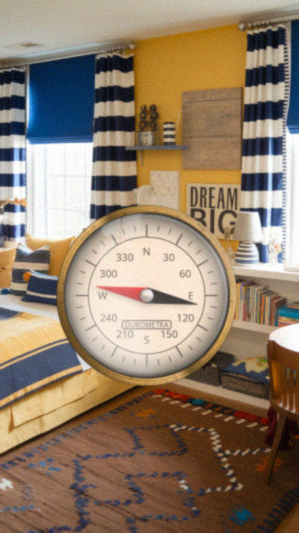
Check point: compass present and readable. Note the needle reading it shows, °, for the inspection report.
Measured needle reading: 280 °
